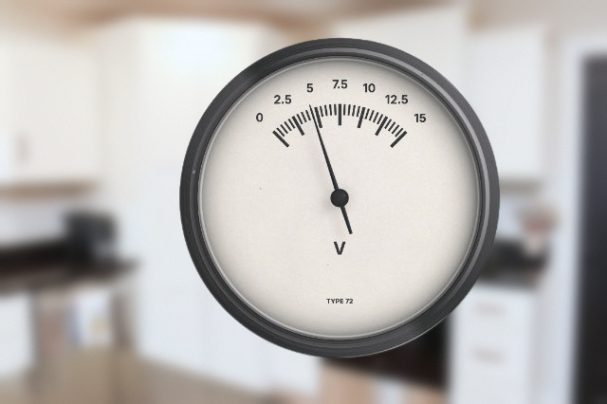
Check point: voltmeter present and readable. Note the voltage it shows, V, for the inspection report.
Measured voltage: 4.5 V
